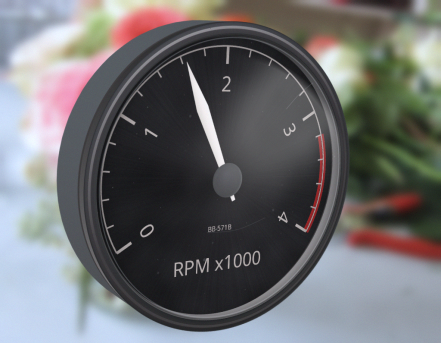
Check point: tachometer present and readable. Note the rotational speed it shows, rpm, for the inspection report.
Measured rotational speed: 1600 rpm
